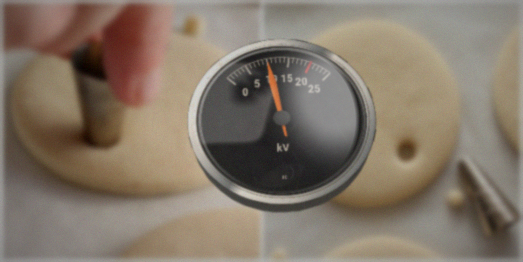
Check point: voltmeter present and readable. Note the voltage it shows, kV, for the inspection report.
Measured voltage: 10 kV
